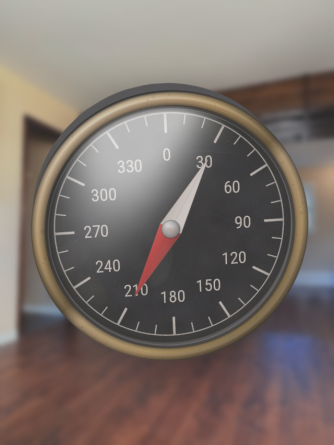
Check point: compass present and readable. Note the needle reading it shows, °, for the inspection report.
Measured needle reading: 210 °
